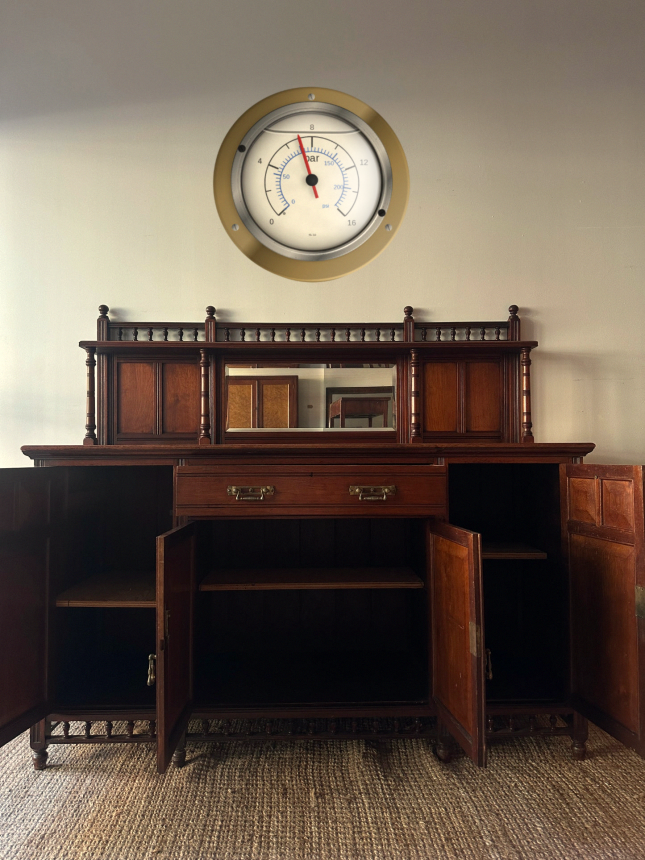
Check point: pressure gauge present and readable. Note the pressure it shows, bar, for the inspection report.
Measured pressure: 7 bar
